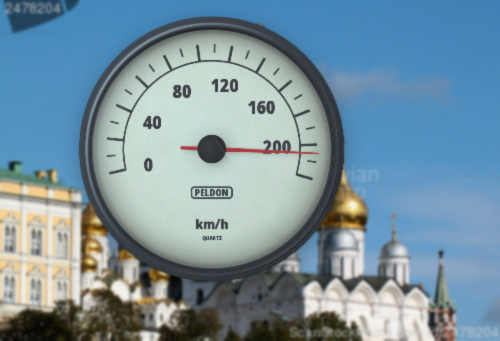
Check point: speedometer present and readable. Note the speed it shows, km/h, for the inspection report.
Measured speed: 205 km/h
